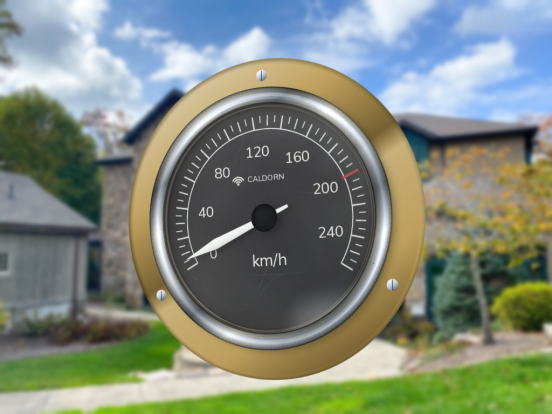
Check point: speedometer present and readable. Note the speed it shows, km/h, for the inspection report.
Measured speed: 5 km/h
